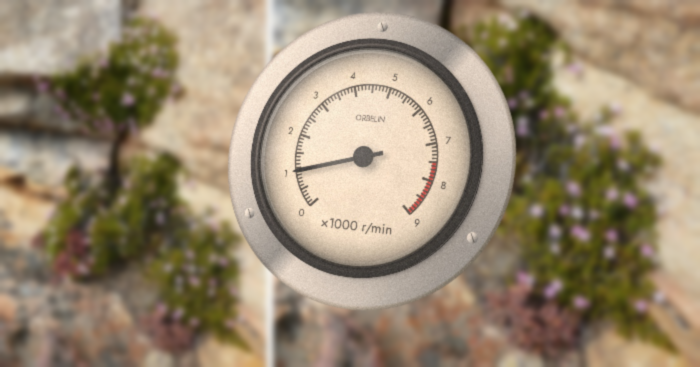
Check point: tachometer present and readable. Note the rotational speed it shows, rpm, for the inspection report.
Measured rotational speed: 1000 rpm
